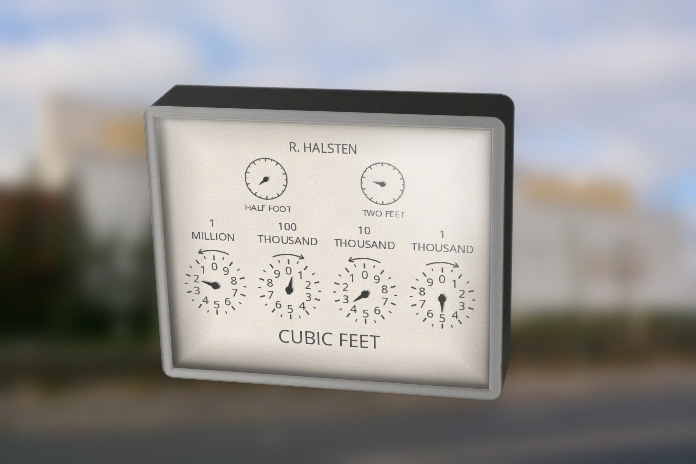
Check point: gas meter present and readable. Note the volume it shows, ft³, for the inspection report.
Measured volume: 203500 ft³
